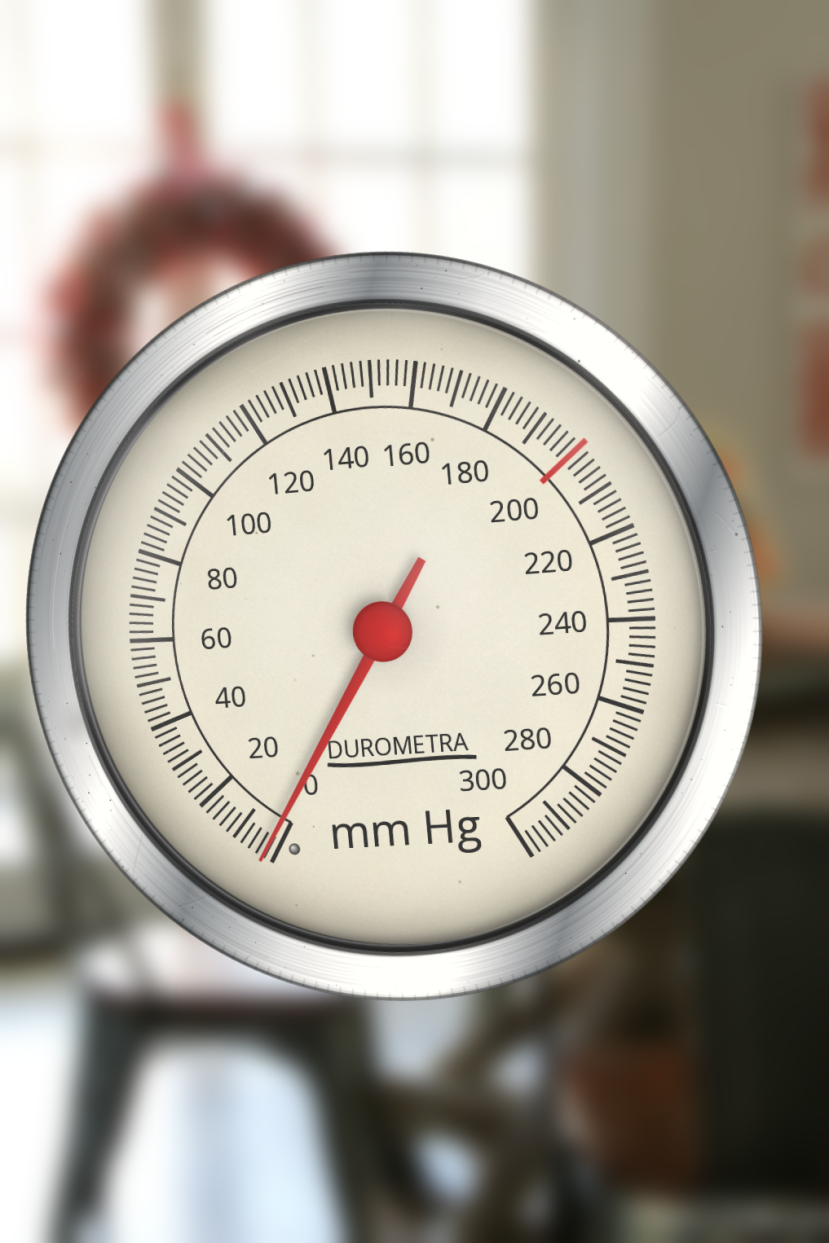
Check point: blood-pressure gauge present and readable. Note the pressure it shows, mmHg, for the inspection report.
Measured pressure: 2 mmHg
